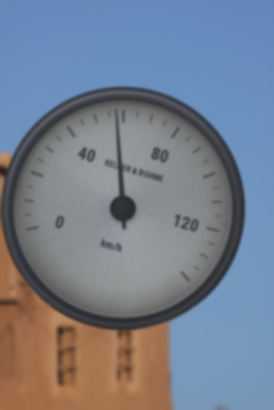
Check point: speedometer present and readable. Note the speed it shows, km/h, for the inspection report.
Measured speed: 57.5 km/h
